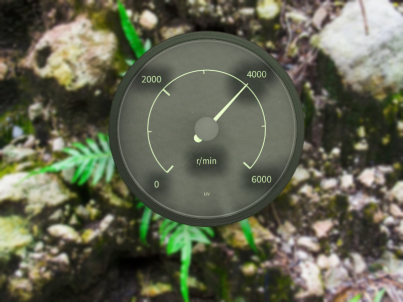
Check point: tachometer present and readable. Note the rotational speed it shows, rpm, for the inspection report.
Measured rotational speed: 4000 rpm
